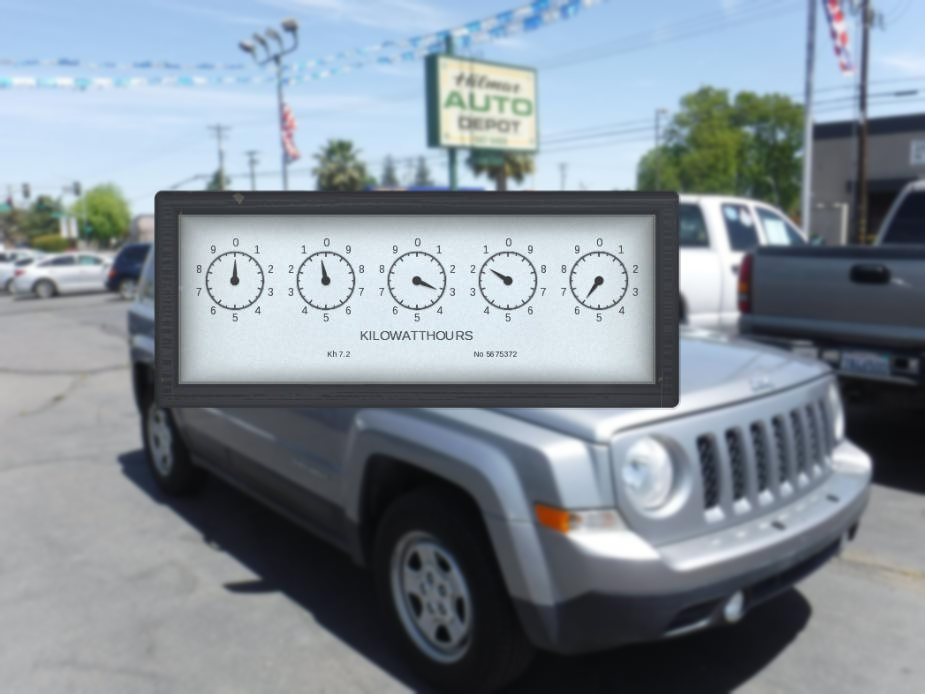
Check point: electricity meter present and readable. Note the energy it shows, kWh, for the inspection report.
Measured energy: 316 kWh
